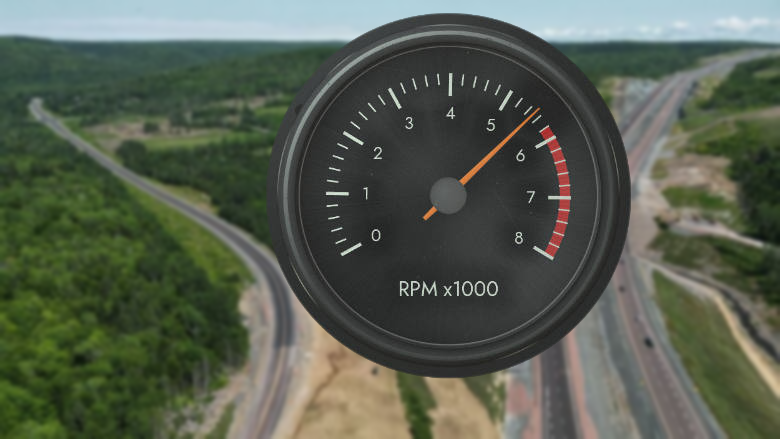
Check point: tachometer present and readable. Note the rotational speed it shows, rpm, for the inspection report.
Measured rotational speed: 5500 rpm
